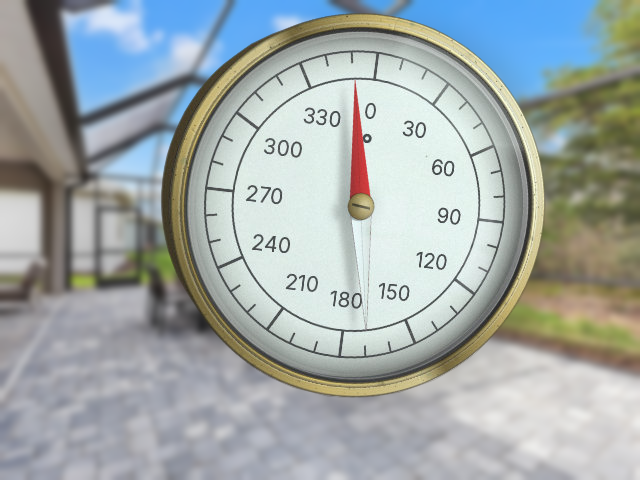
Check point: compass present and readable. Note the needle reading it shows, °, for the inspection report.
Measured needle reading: 350 °
